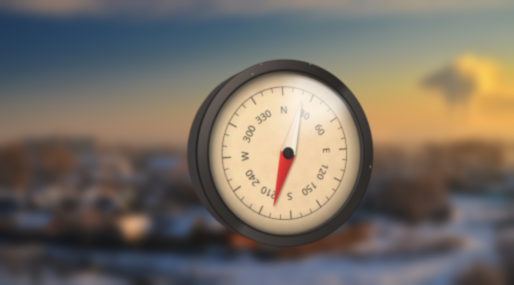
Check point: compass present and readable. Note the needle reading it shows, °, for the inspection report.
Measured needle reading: 200 °
